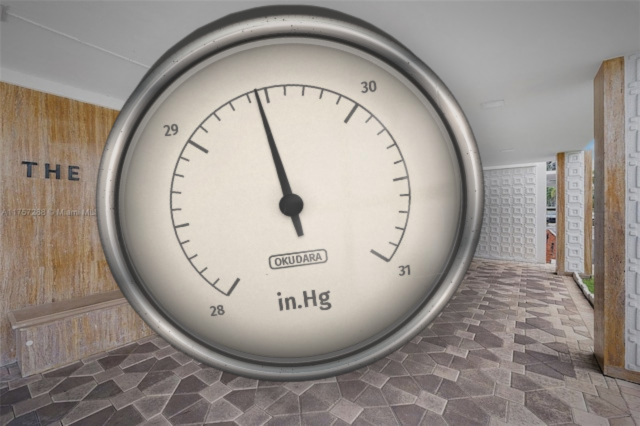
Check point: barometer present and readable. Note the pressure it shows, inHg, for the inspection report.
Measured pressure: 29.45 inHg
